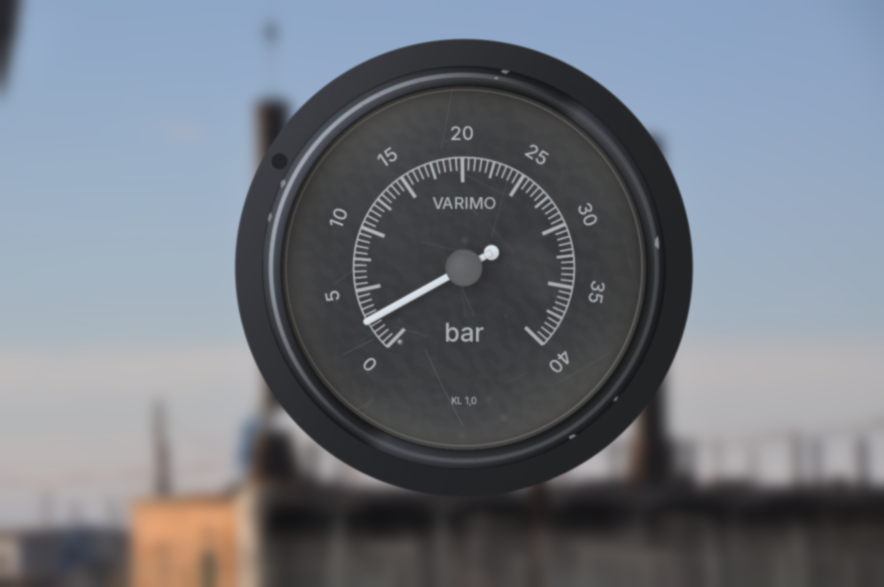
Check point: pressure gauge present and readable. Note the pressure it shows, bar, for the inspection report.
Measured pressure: 2.5 bar
